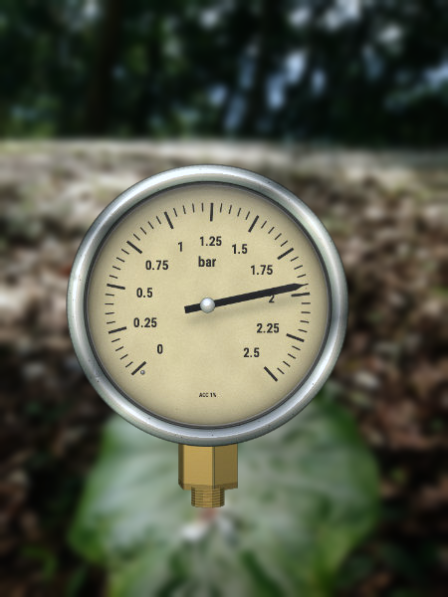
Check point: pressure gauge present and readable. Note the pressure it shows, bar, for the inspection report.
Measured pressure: 1.95 bar
